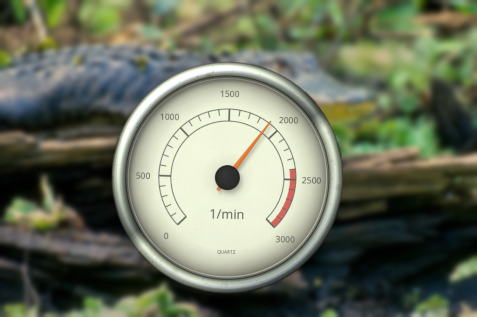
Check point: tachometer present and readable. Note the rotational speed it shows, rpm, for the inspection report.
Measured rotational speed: 1900 rpm
